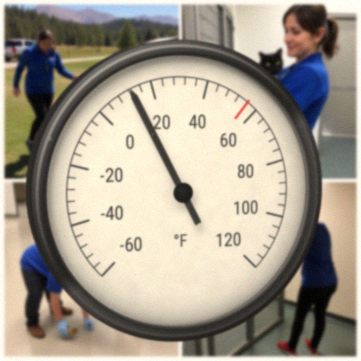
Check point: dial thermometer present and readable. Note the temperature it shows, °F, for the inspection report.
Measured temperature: 12 °F
